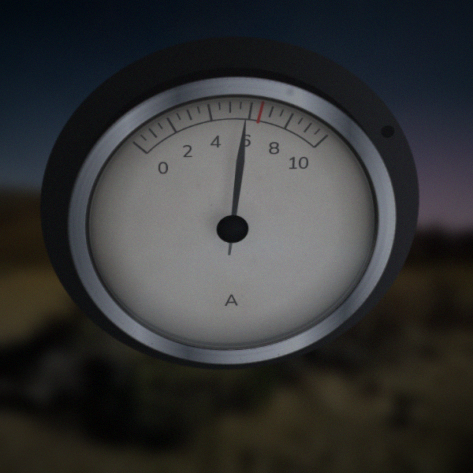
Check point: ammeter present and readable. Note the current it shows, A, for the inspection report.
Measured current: 5.75 A
